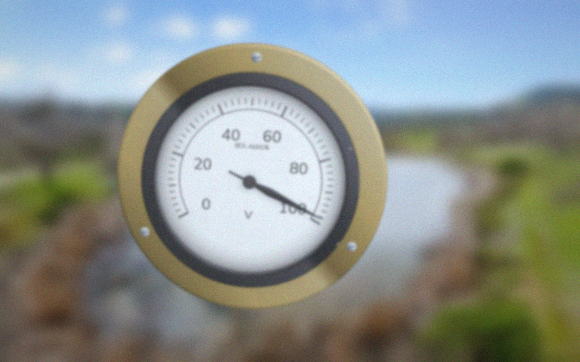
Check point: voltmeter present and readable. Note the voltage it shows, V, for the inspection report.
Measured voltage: 98 V
